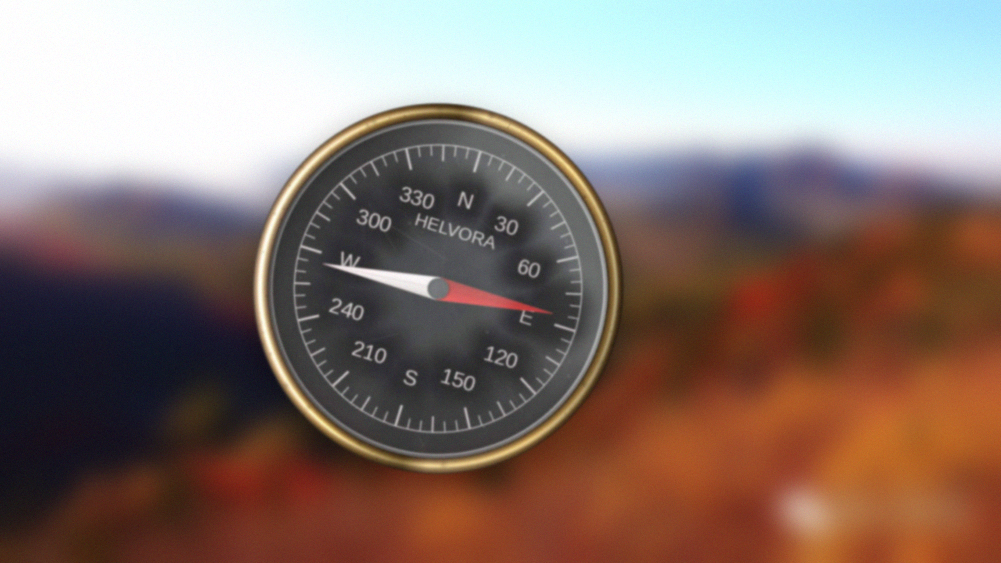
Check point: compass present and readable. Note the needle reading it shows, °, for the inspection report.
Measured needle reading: 85 °
